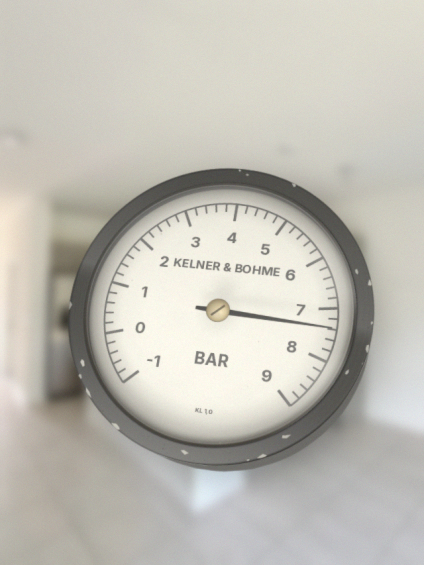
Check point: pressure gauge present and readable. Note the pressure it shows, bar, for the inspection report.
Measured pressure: 7.4 bar
